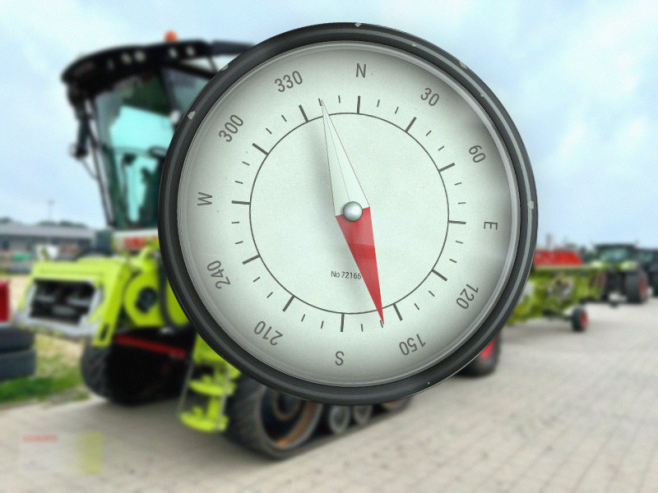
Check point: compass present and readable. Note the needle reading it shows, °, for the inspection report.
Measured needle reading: 160 °
